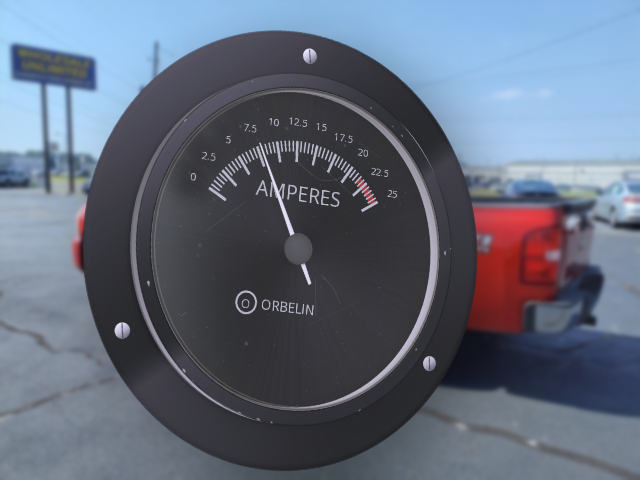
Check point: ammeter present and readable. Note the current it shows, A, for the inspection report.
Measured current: 7.5 A
